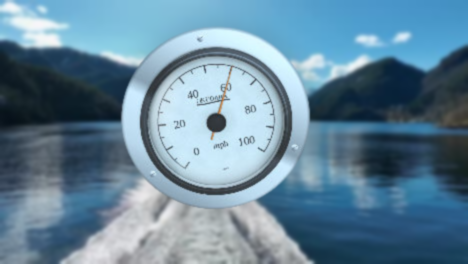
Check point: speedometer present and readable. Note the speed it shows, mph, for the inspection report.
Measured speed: 60 mph
